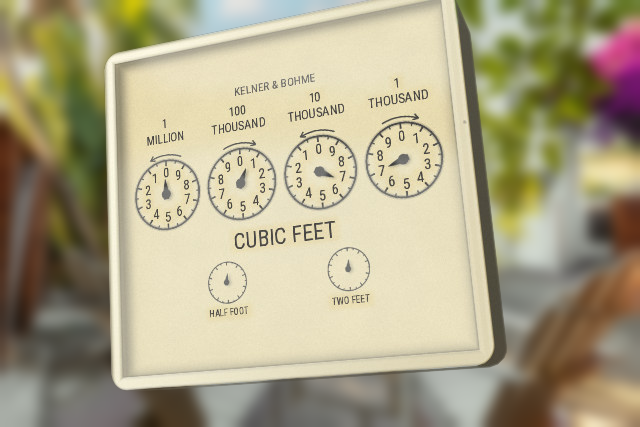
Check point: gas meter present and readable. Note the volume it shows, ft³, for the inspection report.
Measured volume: 6700 ft³
